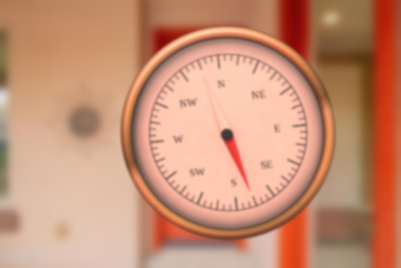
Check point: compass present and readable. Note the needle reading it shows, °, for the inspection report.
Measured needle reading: 165 °
